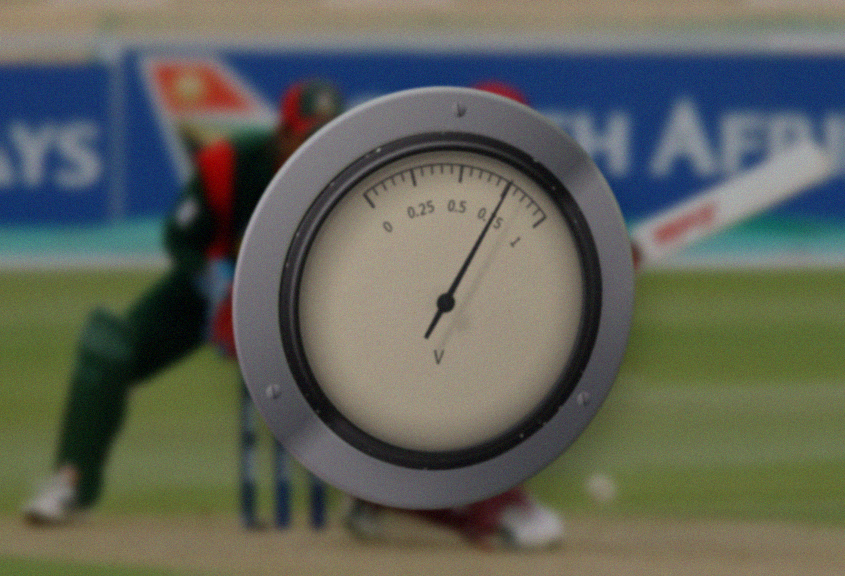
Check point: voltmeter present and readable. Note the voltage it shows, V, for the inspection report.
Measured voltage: 0.75 V
